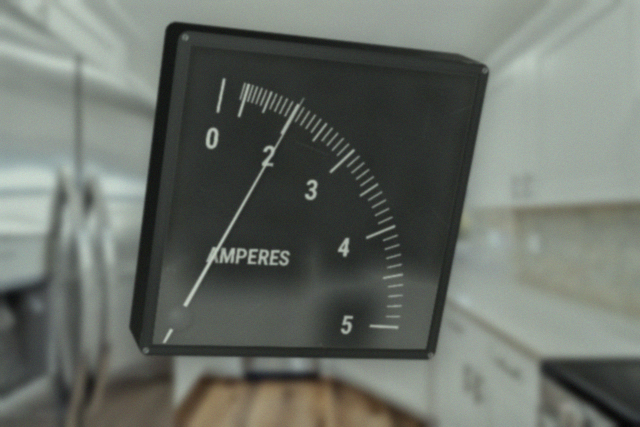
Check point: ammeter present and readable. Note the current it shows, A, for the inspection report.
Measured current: 2 A
